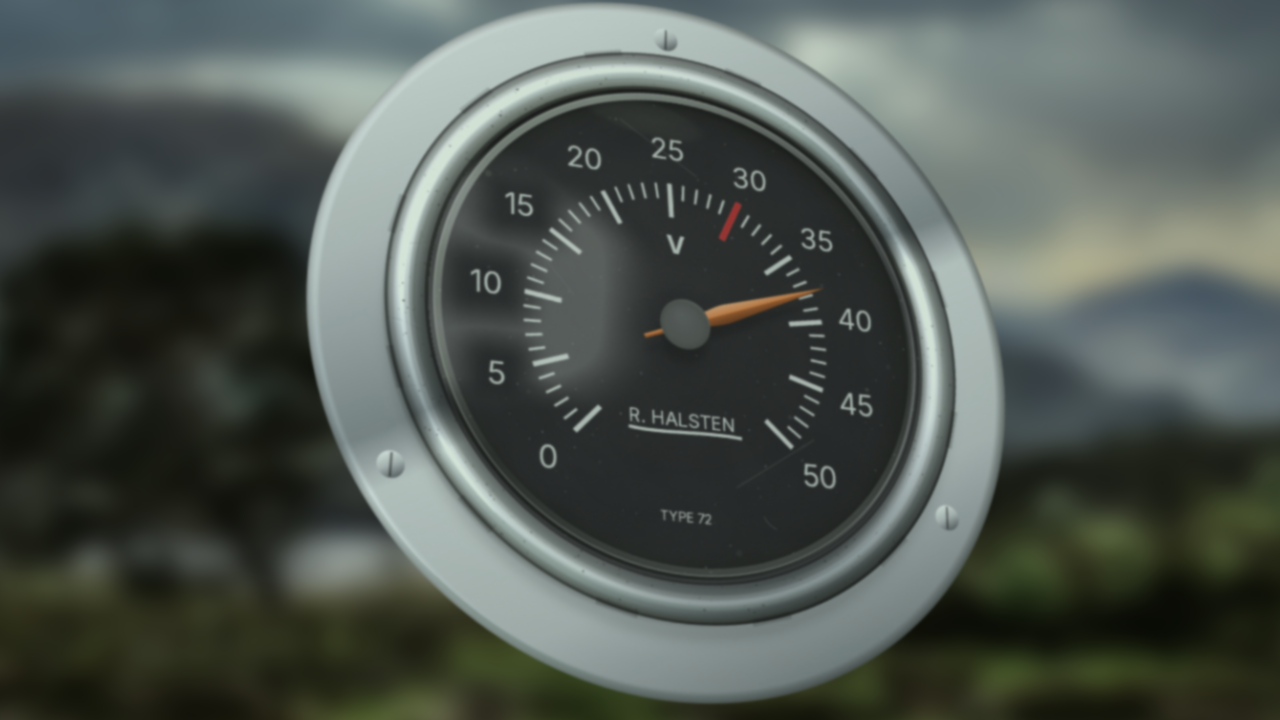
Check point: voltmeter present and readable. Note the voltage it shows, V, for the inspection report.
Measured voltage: 38 V
